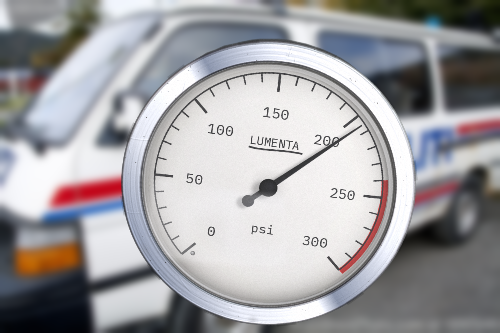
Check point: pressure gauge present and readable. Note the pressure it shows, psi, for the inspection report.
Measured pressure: 205 psi
